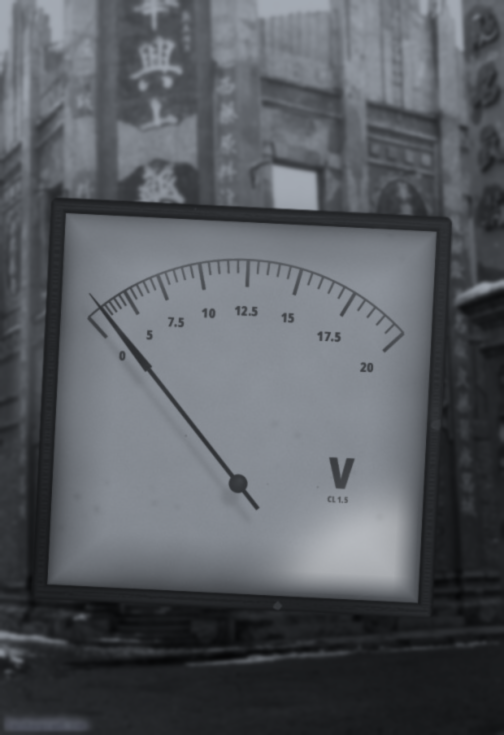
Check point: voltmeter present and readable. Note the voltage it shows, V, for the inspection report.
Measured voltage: 2.5 V
